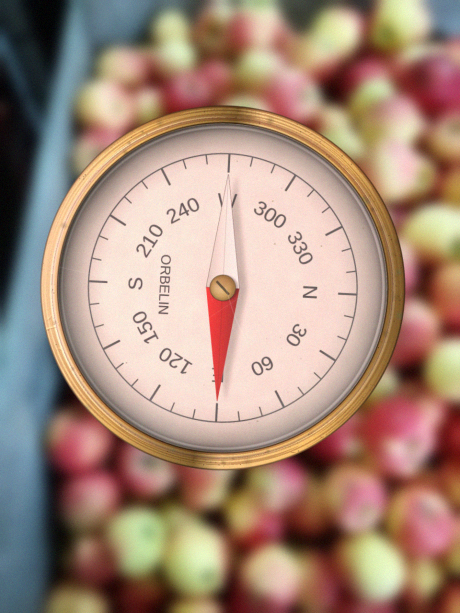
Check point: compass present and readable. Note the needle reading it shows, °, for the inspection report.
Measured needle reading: 90 °
